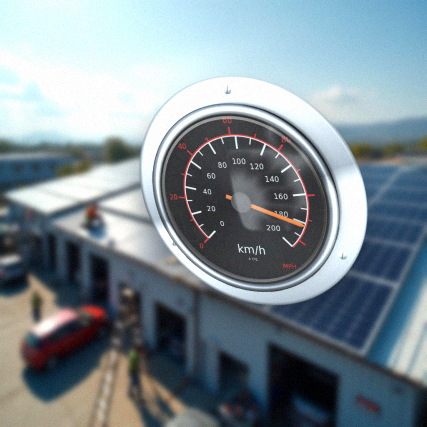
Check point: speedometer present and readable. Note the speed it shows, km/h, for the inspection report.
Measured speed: 180 km/h
